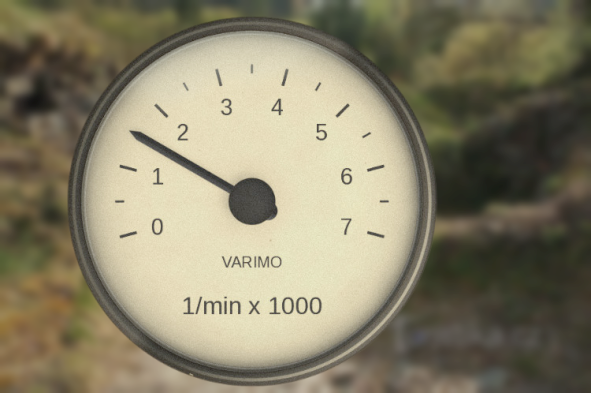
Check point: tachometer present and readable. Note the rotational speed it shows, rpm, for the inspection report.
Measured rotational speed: 1500 rpm
